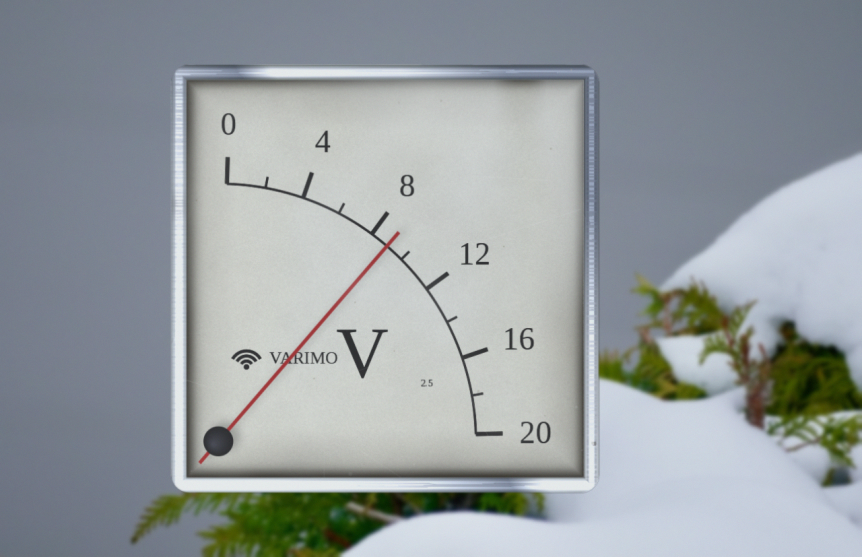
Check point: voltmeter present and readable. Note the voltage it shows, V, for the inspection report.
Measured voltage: 9 V
